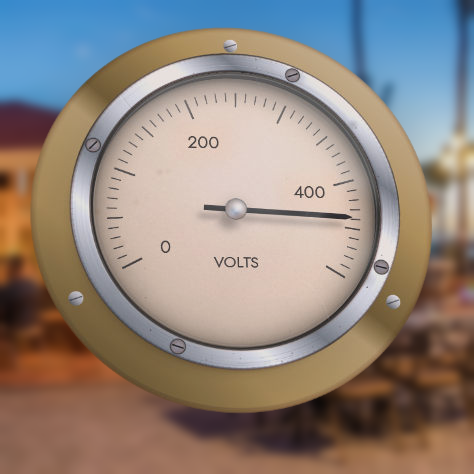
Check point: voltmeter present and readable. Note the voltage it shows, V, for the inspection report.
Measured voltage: 440 V
